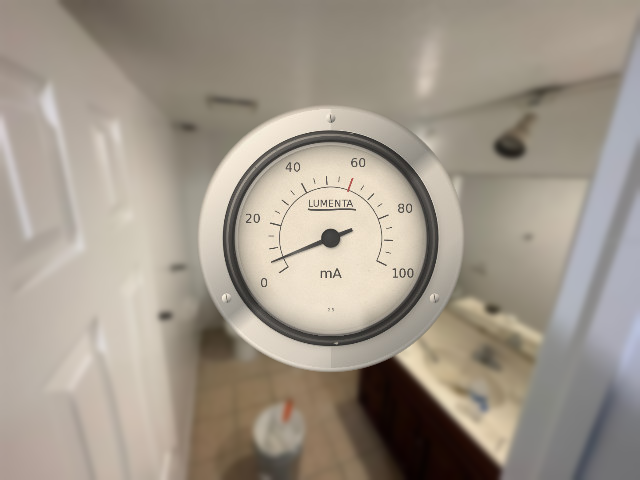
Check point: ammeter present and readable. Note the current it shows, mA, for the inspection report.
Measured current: 5 mA
